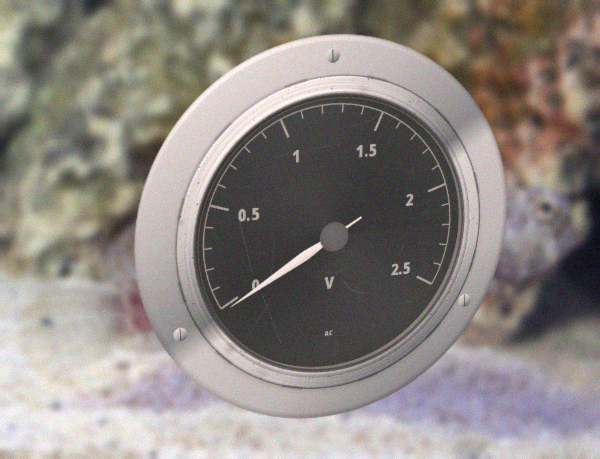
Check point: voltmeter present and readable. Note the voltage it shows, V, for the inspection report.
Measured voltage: 0 V
